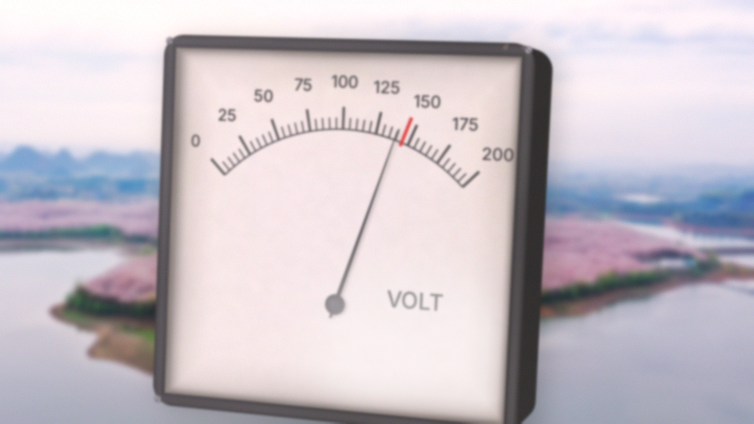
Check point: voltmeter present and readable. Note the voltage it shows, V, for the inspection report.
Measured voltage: 140 V
